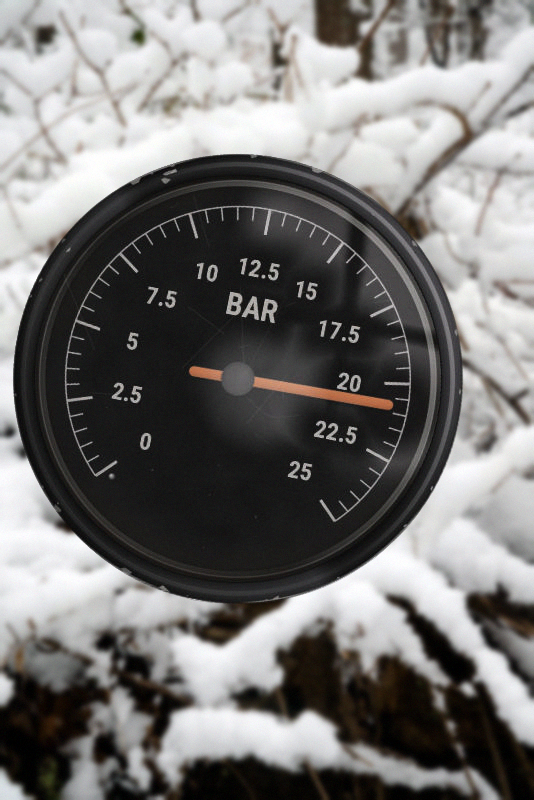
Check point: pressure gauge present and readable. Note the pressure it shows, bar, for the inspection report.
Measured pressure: 20.75 bar
